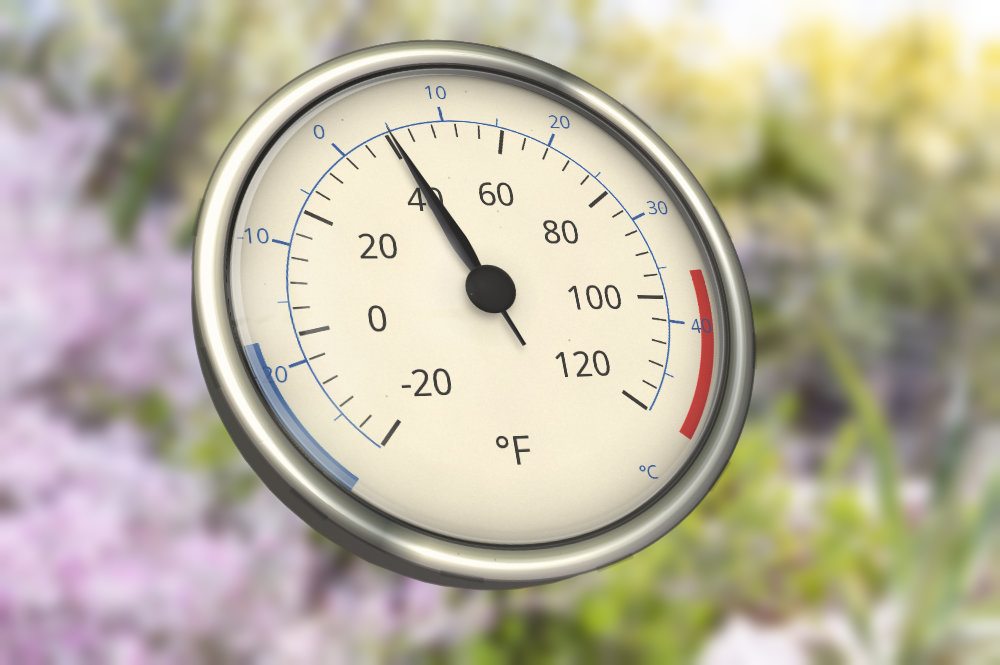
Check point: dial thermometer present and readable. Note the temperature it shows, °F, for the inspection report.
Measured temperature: 40 °F
